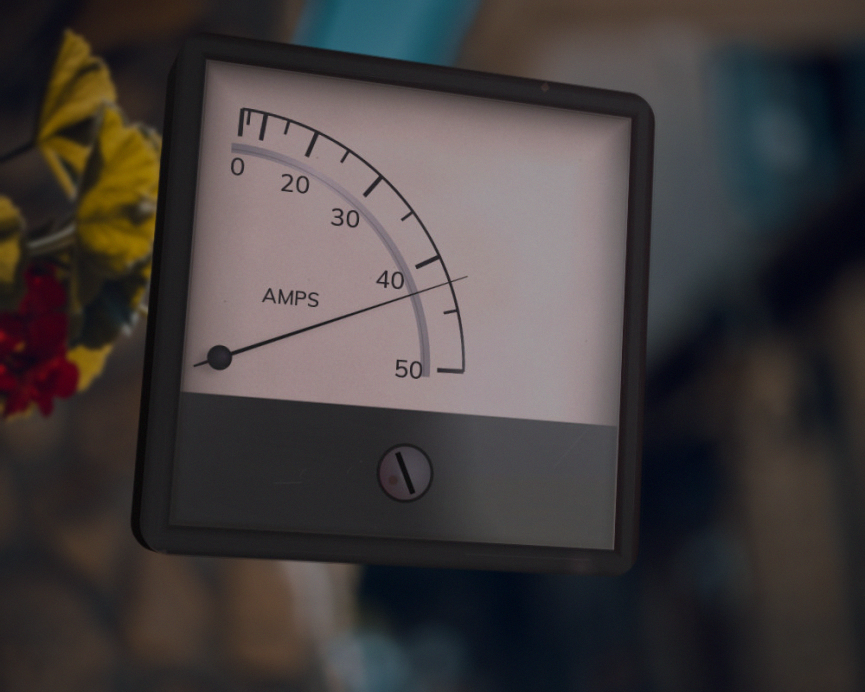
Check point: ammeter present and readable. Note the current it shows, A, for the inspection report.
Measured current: 42.5 A
